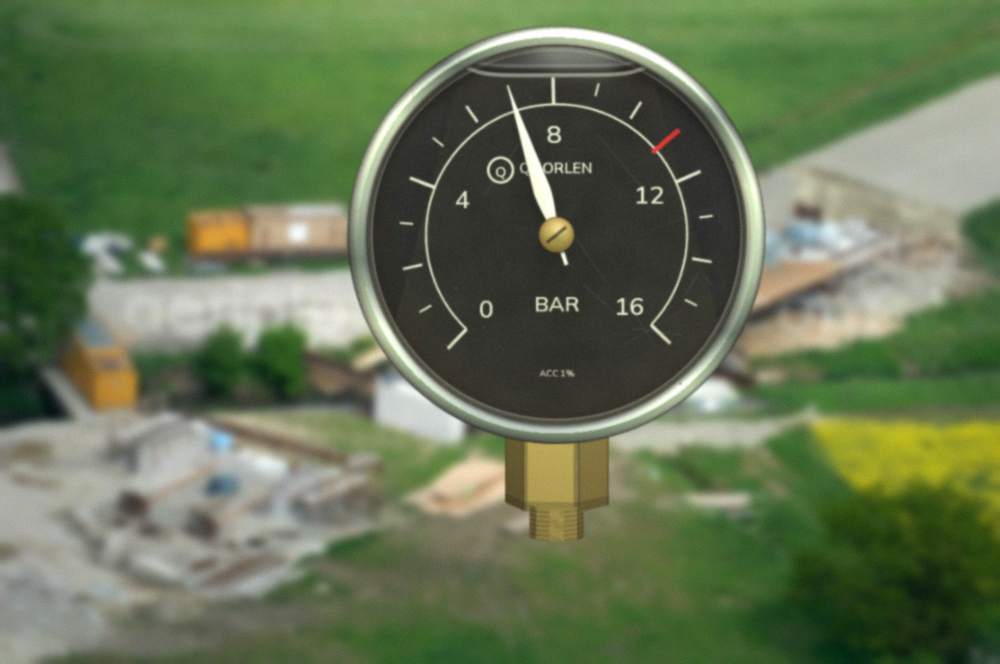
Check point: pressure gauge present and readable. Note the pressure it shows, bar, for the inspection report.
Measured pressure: 7 bar
